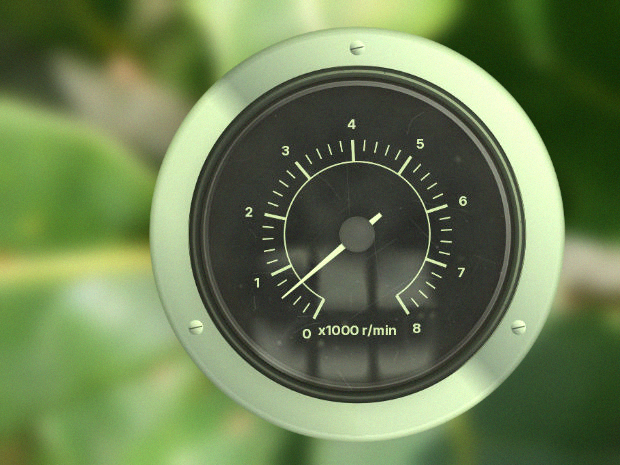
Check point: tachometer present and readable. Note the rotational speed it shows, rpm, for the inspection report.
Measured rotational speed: 600 rpm
